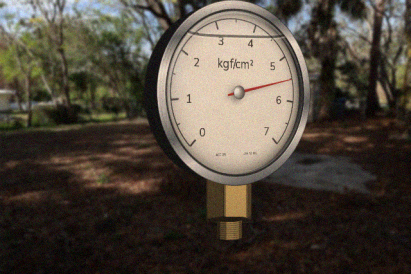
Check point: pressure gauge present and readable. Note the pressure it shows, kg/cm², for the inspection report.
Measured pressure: 5.5 kg/cm²
